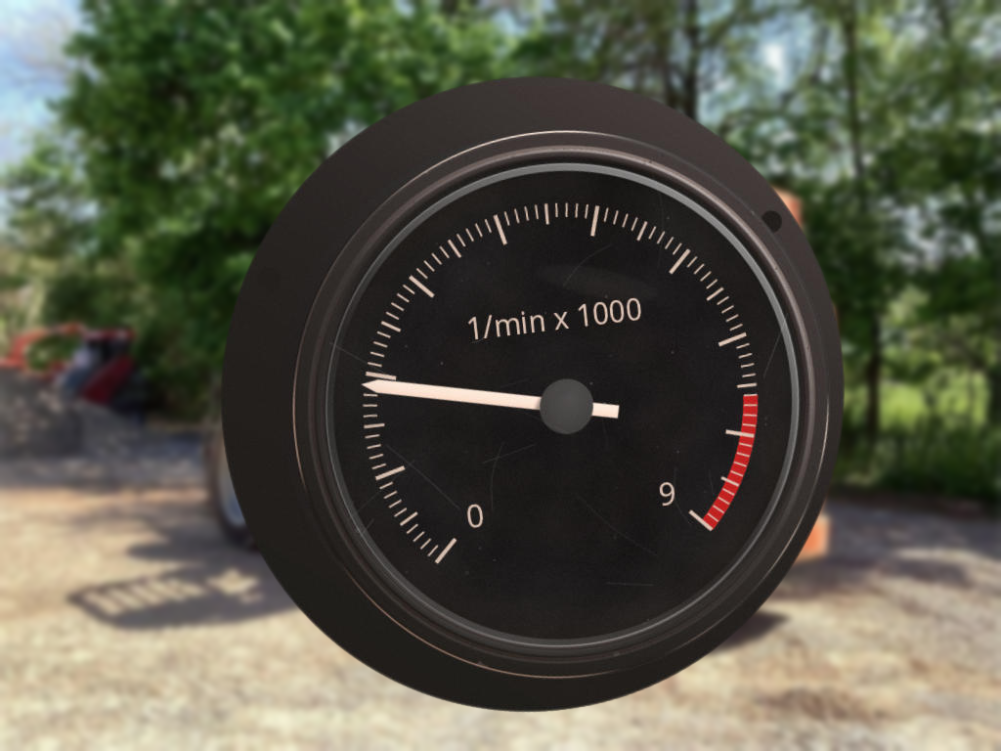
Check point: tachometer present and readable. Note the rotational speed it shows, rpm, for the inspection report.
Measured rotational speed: 1900 rpm
